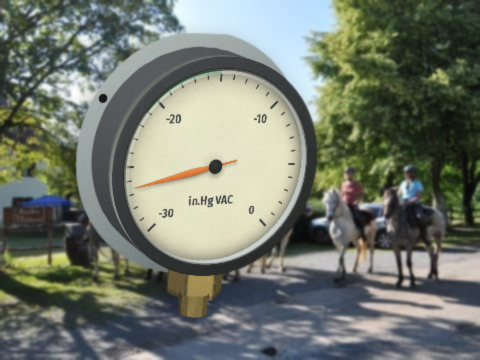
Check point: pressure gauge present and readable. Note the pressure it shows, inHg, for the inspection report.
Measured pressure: -26.5 inHg
